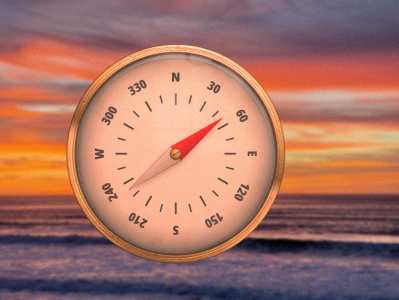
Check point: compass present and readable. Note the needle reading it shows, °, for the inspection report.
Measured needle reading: 52.5 °
